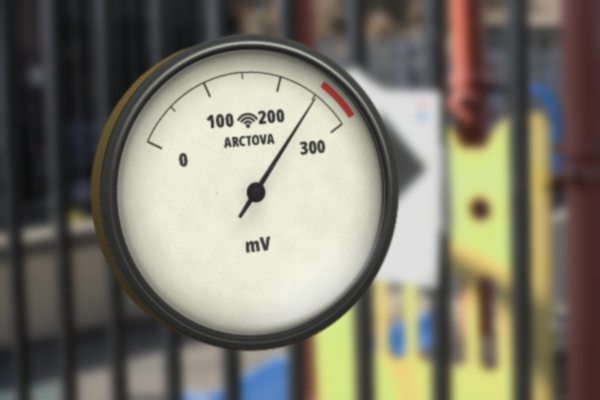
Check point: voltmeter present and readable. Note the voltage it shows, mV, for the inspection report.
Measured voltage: 250 mV
